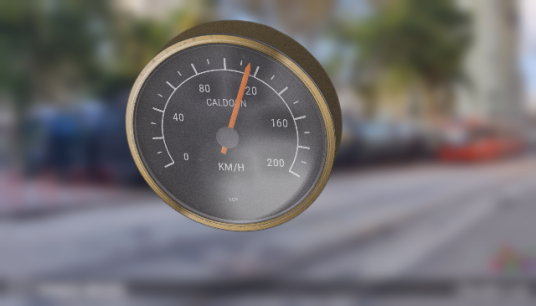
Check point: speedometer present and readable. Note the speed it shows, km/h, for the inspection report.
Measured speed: 115 km/h
